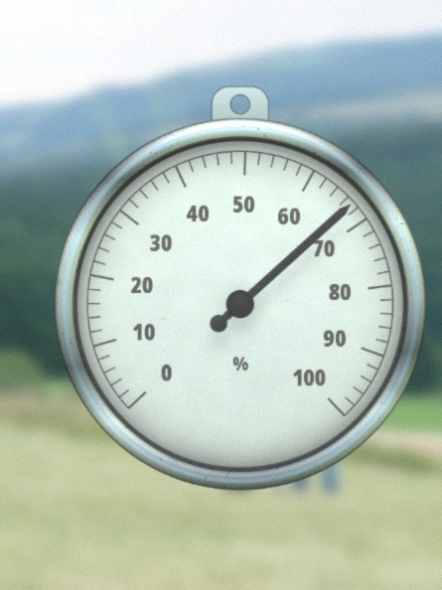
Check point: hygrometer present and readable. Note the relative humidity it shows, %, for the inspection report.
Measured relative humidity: 67 %
